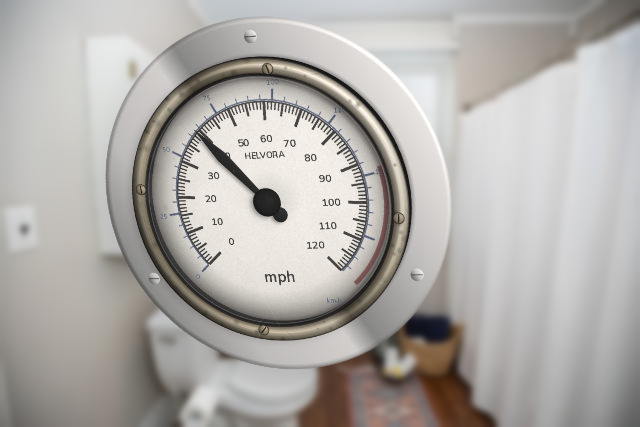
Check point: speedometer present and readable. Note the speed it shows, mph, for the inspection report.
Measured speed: 40 mph
